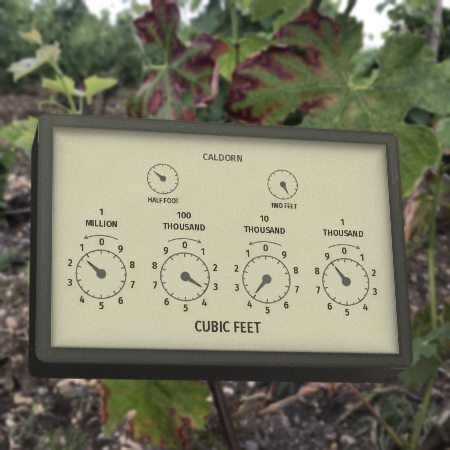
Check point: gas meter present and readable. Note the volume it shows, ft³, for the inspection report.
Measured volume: 133900 ft³
